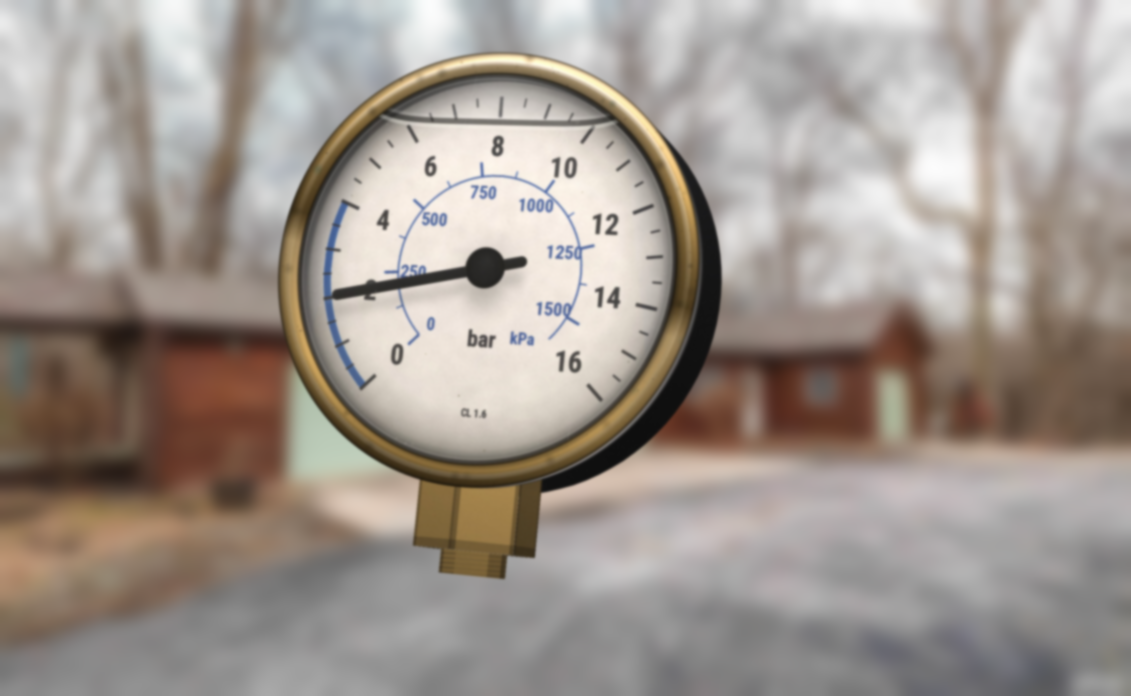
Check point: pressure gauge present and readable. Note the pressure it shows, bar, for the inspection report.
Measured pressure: 2 bar
